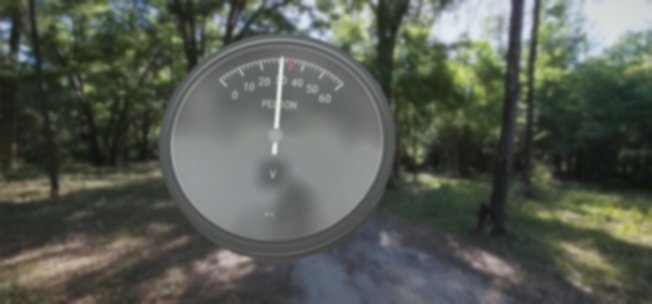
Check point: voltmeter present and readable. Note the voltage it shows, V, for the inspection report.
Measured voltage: 30 V
